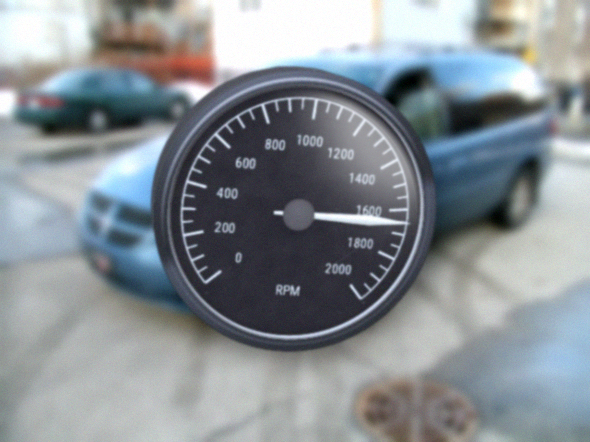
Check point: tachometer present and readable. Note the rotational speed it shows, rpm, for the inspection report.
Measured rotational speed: 1650 rpm
